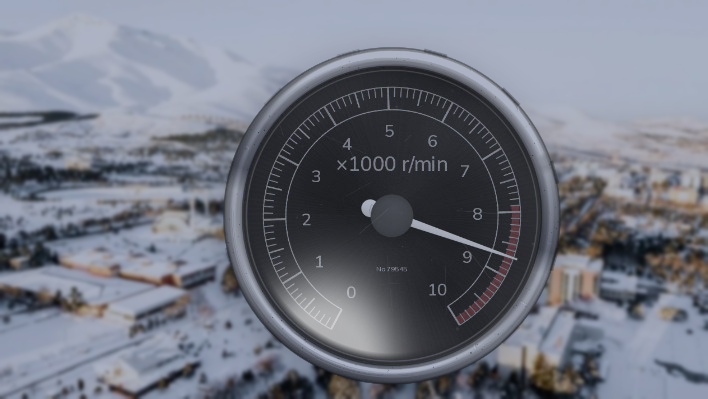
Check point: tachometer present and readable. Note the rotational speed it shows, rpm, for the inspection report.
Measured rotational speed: 8700 rpm
